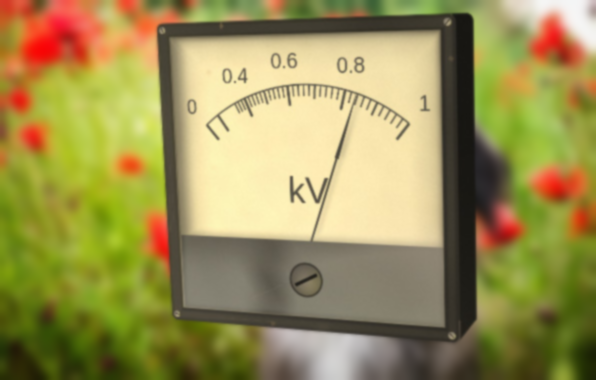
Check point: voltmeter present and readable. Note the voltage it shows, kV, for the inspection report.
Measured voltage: 0.84 kV
